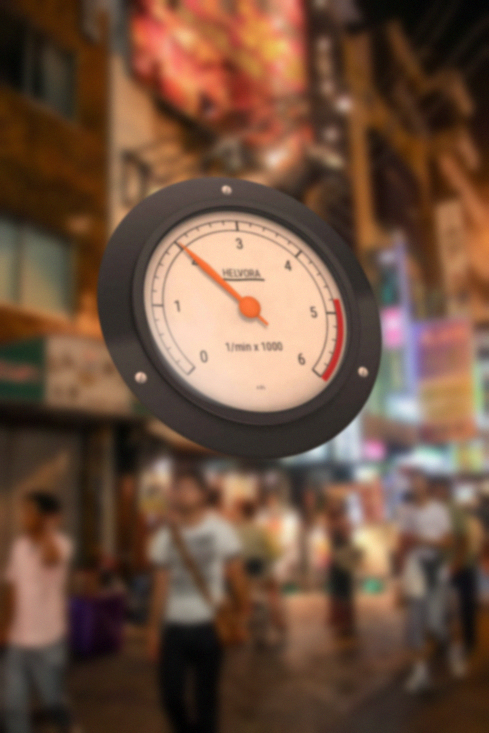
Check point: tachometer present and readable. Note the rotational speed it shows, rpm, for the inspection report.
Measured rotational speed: 2000 rpm
